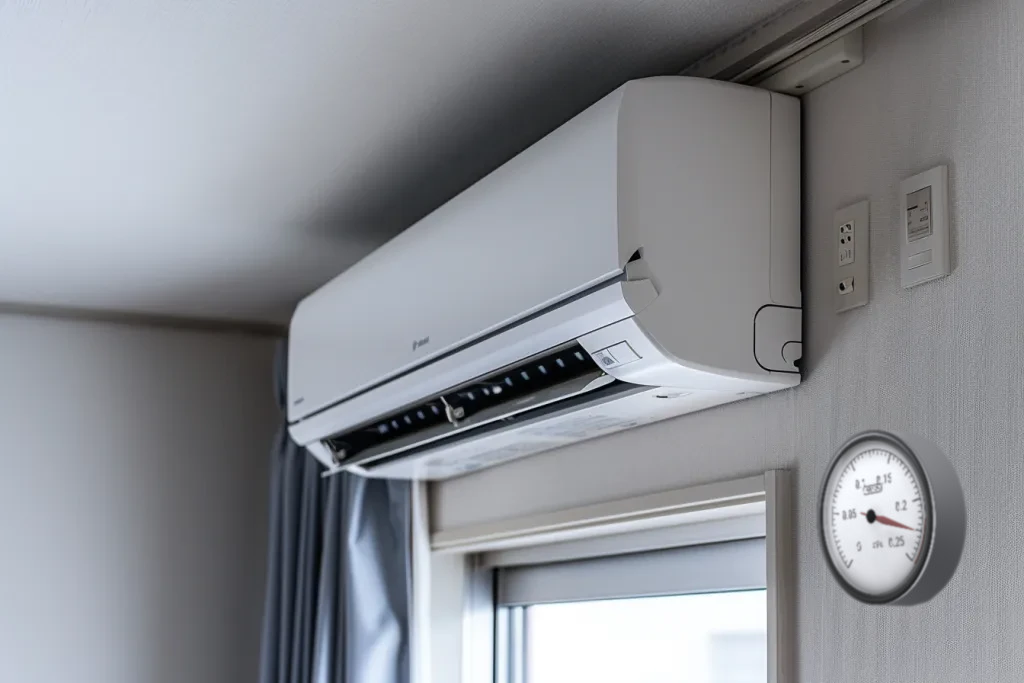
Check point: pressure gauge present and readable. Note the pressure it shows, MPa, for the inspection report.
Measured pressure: 0.225 MPa
